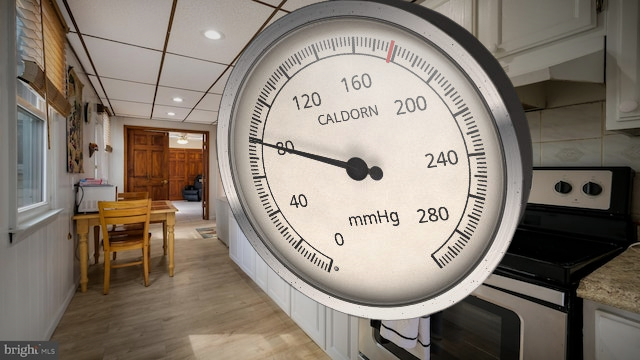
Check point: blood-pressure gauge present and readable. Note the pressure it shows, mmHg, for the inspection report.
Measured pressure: 80 mmHg
